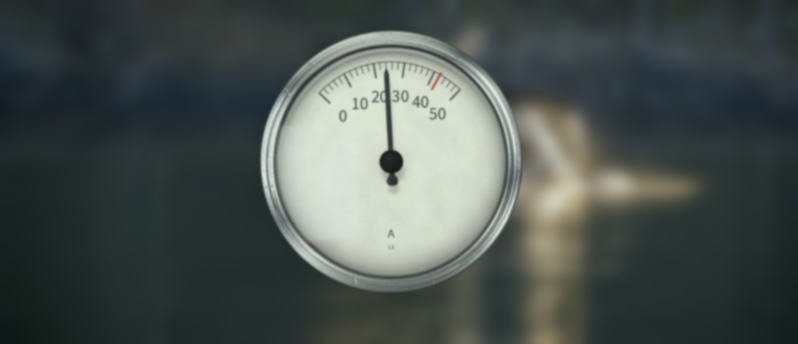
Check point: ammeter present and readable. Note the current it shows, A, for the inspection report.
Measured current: 24 A
